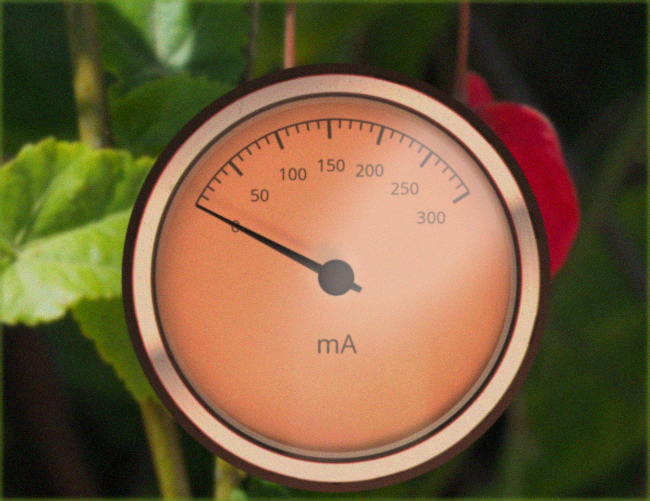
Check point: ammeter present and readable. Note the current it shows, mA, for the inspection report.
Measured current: 0 mA
